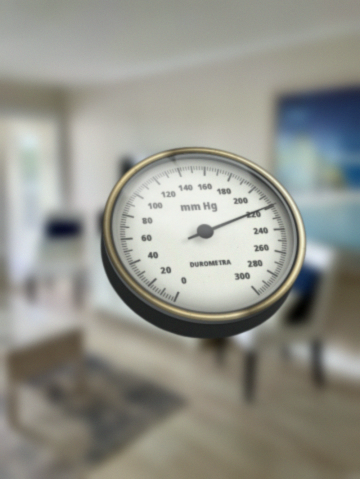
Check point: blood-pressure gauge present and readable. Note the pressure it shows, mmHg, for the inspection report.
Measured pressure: 220 mmHg
